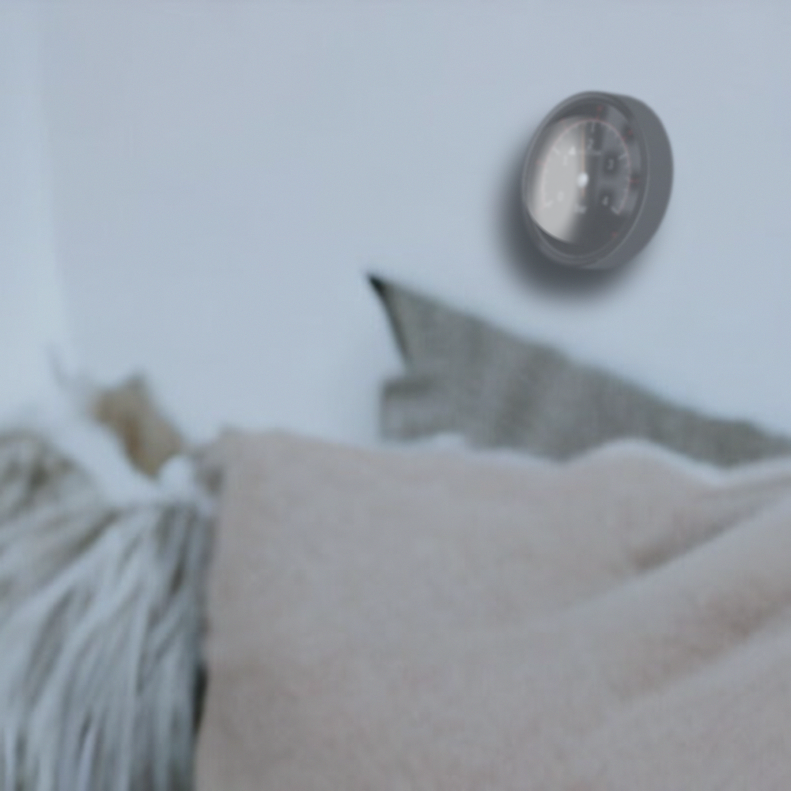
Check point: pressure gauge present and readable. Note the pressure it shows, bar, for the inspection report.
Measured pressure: 1.8 bar
